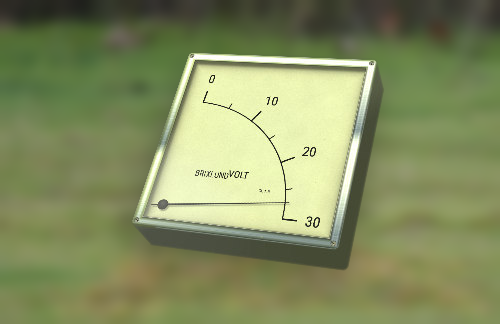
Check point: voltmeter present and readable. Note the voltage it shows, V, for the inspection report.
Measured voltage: 27.5 V
